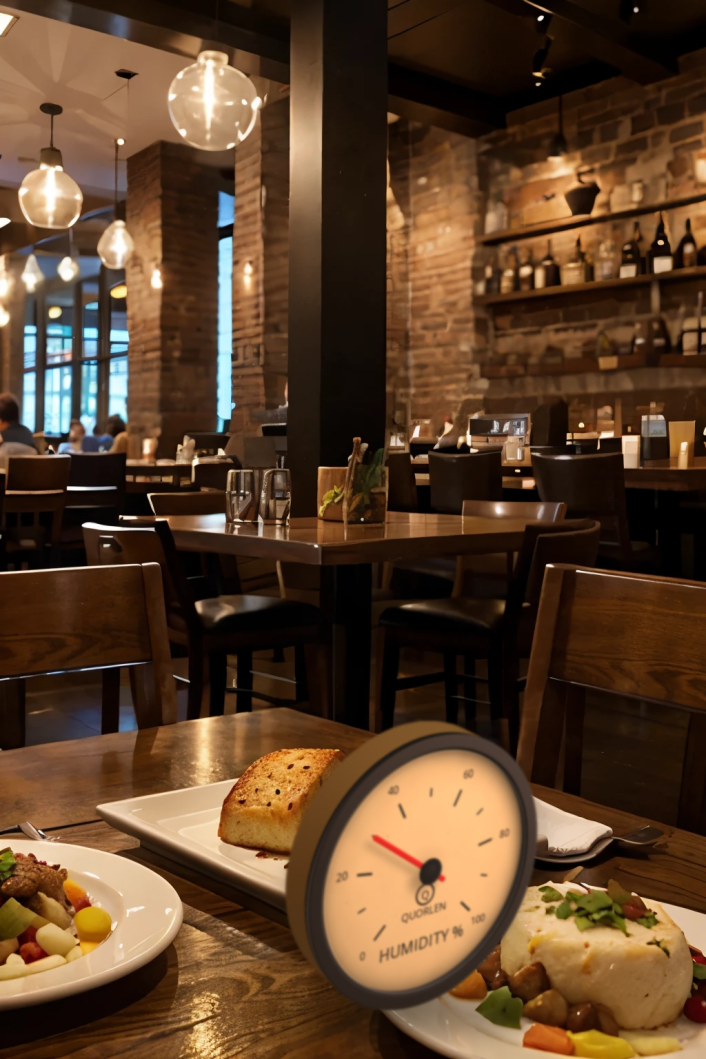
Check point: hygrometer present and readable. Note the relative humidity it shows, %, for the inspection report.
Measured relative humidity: 30 %
